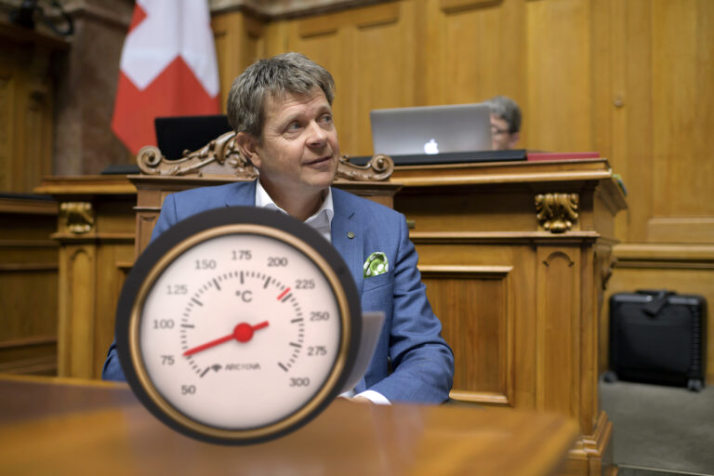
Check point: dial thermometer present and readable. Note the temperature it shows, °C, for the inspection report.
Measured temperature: 75 °C
